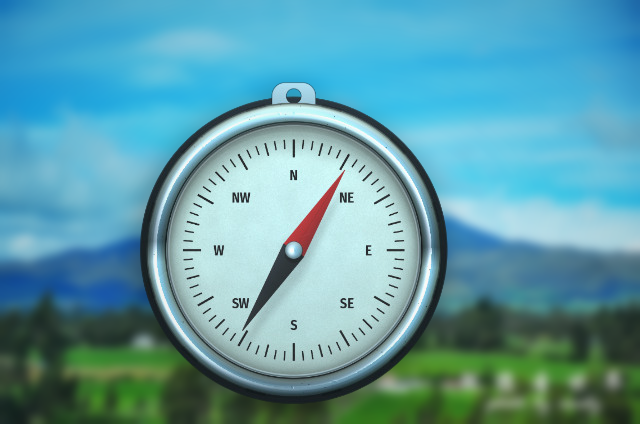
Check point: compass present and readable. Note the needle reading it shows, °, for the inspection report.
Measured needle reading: 32.5 °
